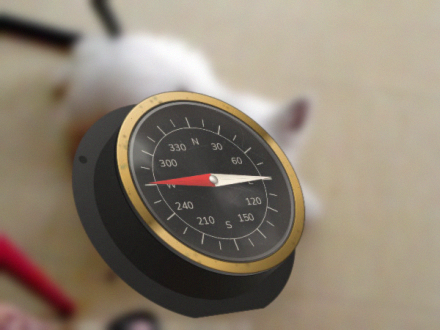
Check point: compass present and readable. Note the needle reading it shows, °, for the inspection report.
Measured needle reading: 270 °
